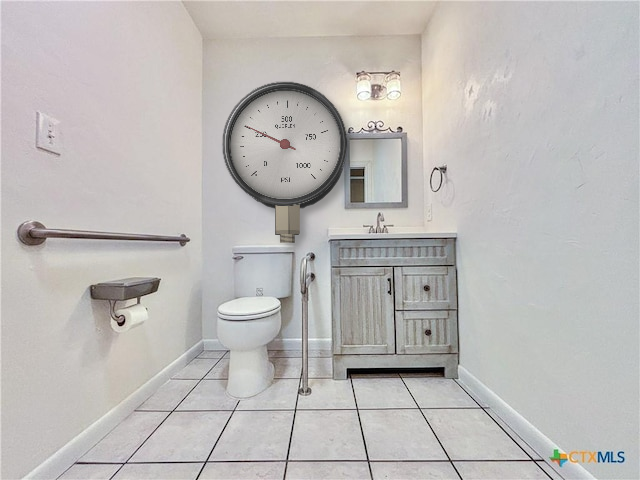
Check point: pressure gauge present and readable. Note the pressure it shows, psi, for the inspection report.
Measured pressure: 250 psi
